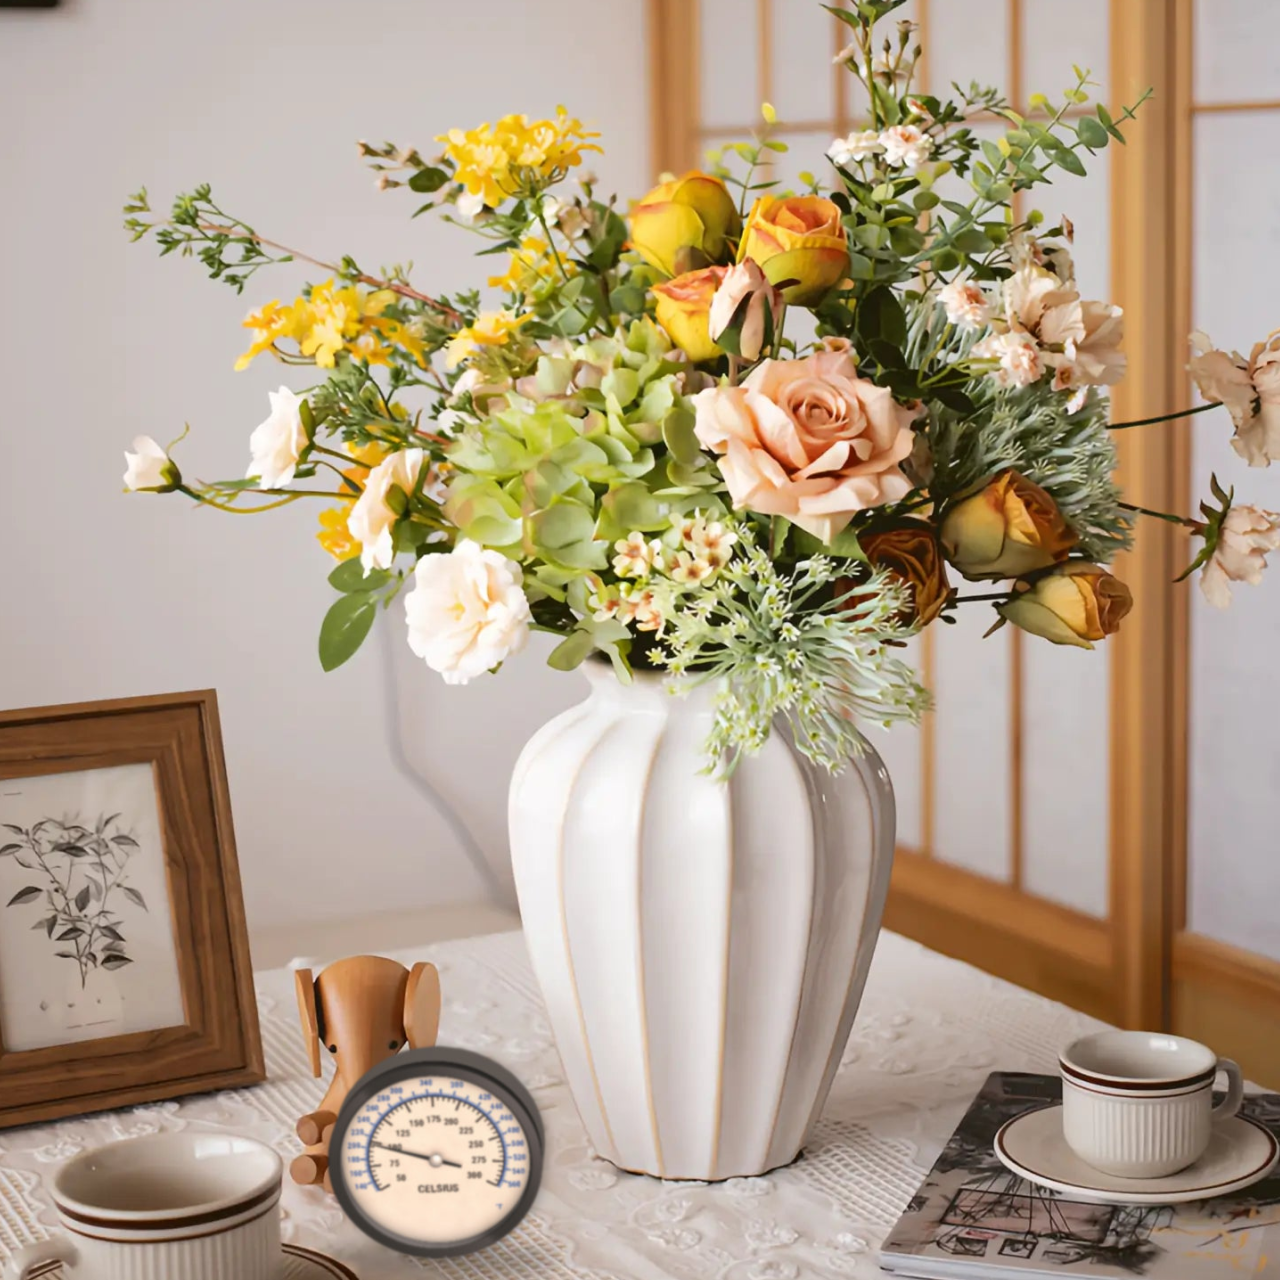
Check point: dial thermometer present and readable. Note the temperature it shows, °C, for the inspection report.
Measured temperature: 100 °C
